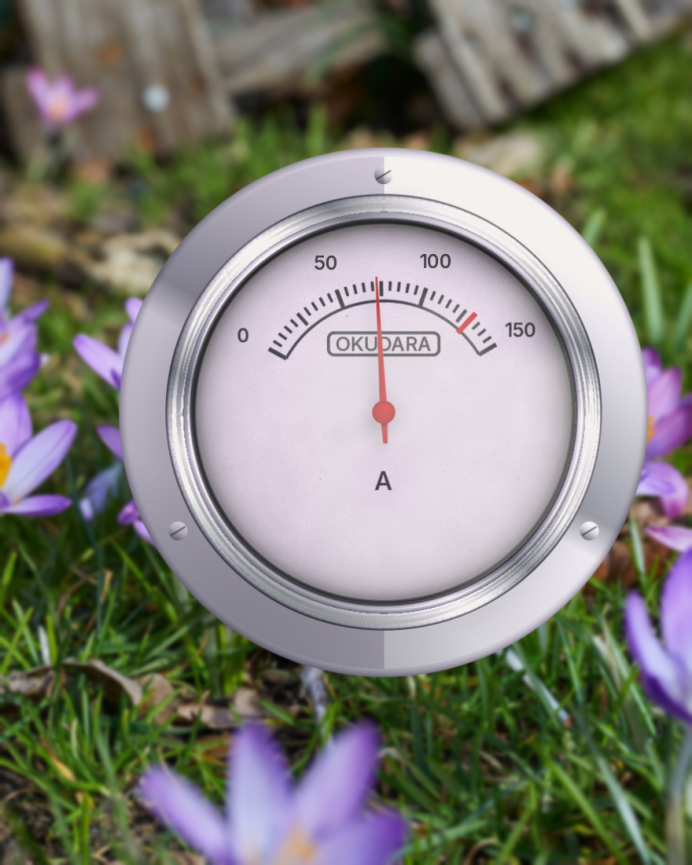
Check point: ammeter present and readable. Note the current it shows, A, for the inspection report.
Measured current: 72.5 A
